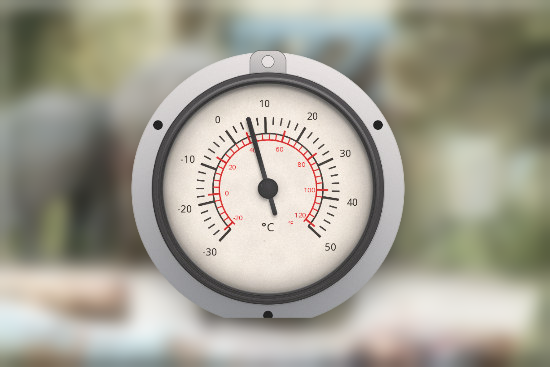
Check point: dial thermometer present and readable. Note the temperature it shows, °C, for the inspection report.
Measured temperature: 6 °C
